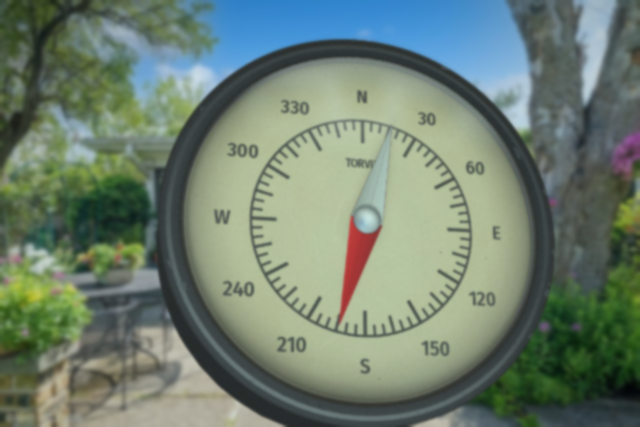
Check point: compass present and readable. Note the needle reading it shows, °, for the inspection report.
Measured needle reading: 195 °
